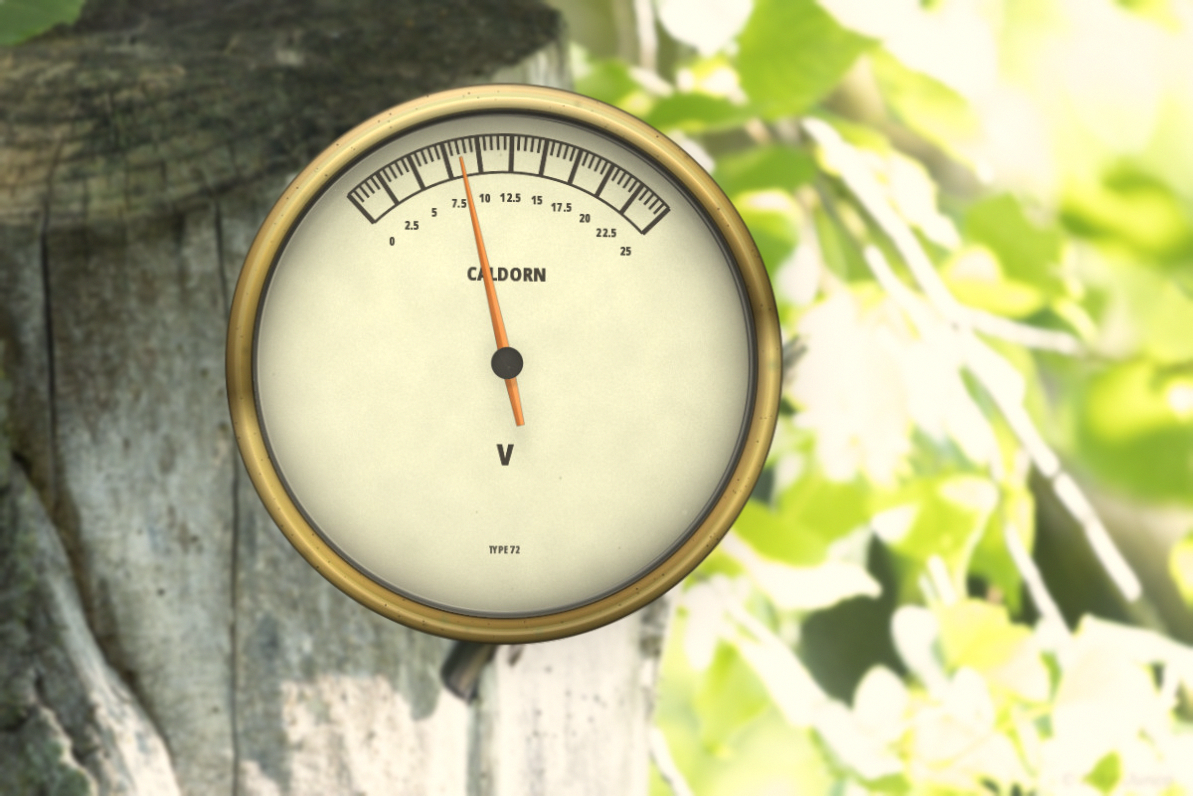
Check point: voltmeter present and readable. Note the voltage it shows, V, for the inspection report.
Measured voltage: 8.5 V
